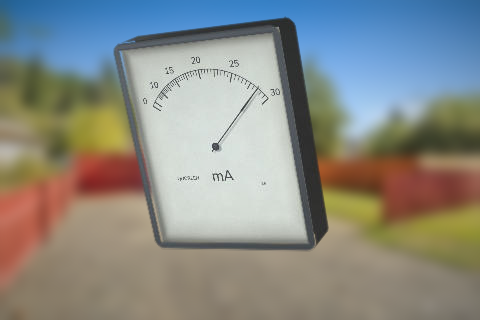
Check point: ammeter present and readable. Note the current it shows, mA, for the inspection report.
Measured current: 28.5 mA
